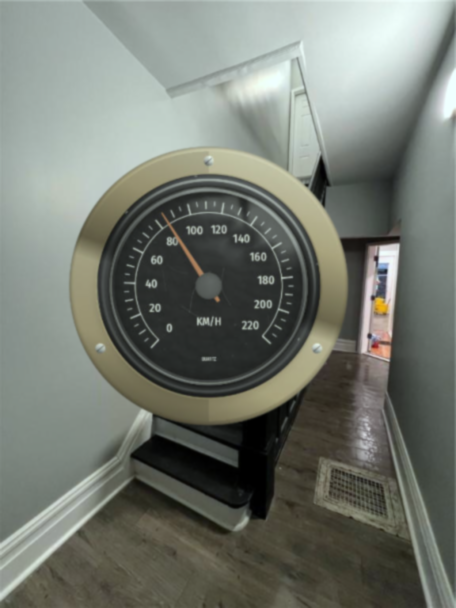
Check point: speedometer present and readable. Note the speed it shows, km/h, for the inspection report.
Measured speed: 85 km/h
